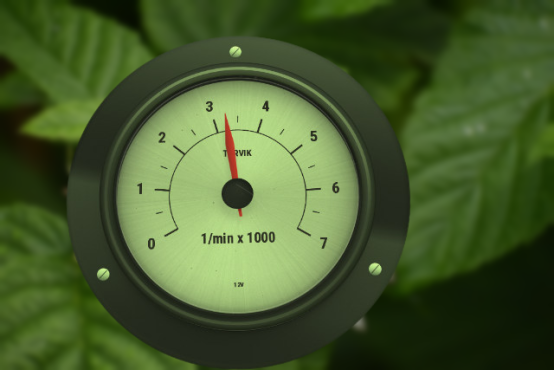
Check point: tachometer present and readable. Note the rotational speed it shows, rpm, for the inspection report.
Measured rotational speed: 3250 rpm
